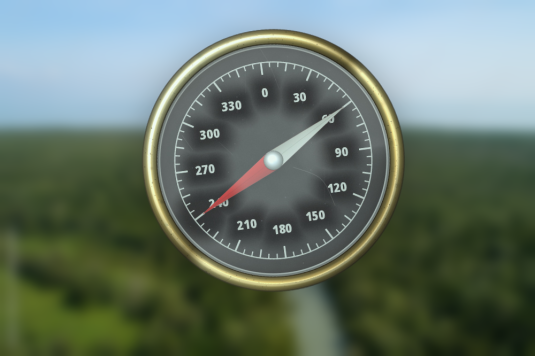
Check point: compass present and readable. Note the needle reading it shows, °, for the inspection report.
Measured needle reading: 240 °
